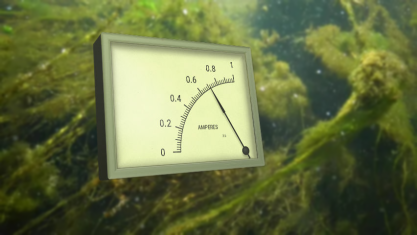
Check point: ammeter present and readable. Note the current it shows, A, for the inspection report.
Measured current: 0.7 A
